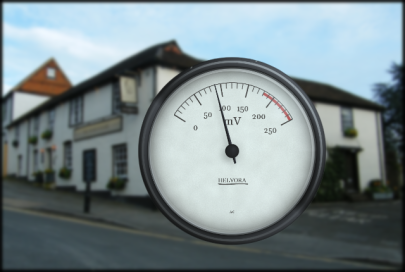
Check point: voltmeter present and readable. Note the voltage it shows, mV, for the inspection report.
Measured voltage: 90 mV
